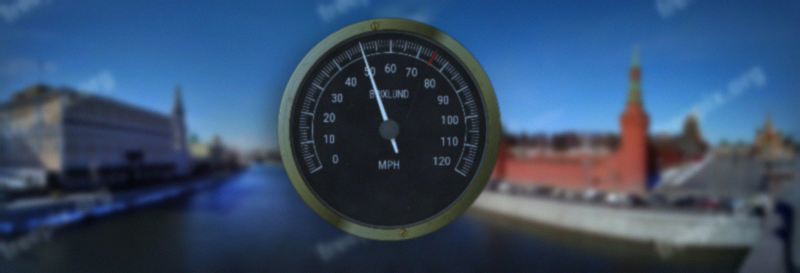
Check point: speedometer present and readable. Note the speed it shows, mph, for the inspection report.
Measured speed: 50 mph
